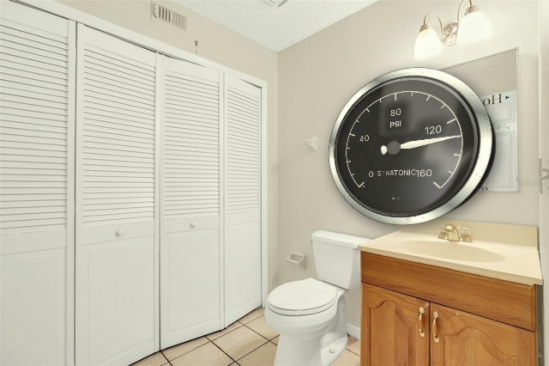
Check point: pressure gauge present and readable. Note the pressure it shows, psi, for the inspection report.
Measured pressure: 130 psi
